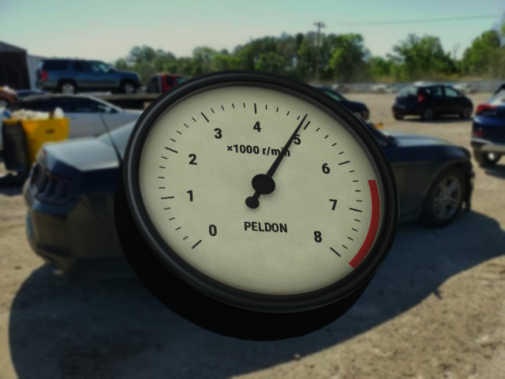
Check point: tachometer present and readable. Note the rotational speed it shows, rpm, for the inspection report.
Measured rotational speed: 4900 rpm
